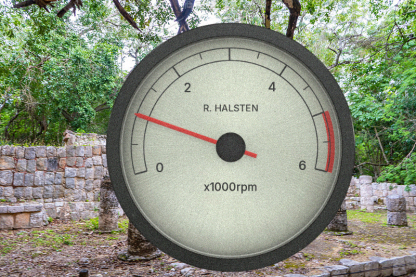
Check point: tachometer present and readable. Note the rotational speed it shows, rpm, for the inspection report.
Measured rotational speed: 1000 rpm
